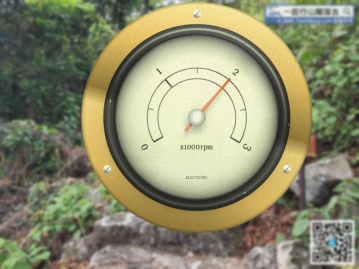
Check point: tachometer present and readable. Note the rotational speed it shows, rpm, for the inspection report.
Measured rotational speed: 2000 rpm
